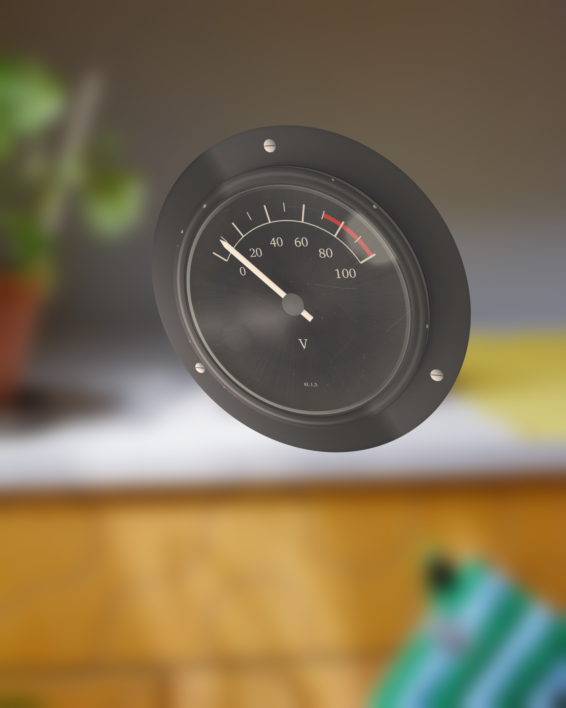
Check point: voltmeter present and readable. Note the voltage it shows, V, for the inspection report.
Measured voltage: 10 V
